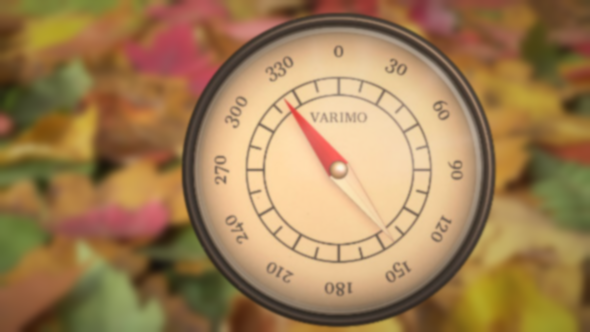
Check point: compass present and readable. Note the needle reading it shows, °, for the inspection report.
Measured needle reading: 322.5 °
